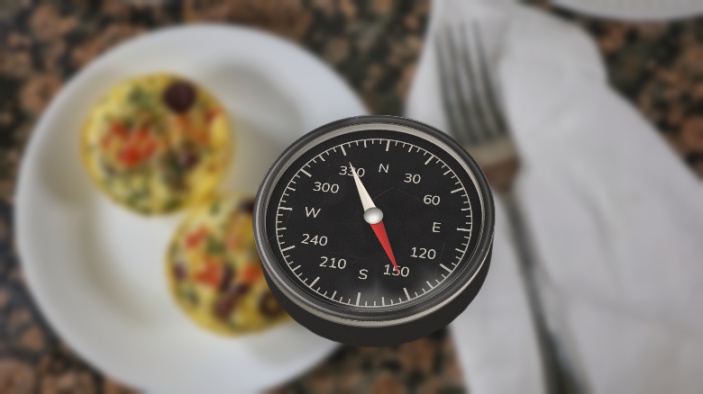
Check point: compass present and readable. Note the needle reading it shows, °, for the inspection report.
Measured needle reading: 150 °
